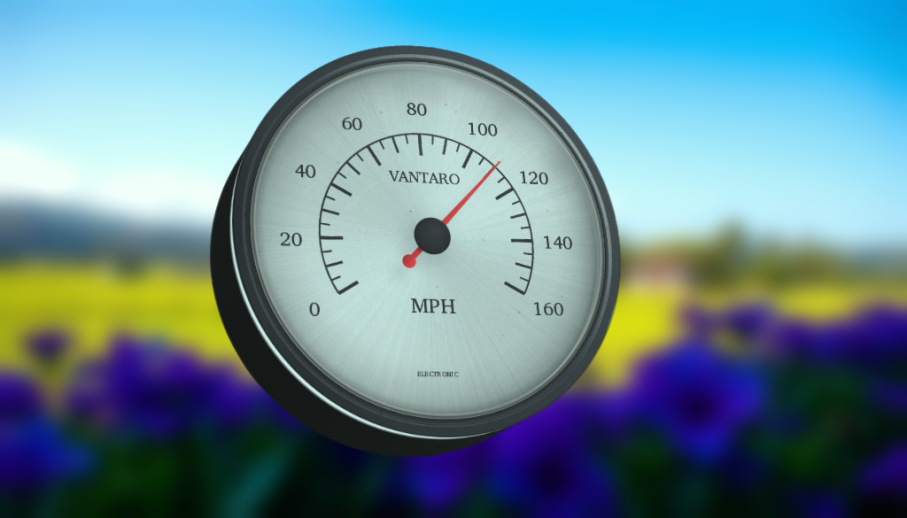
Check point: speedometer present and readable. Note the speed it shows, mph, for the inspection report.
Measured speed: 110 mph
